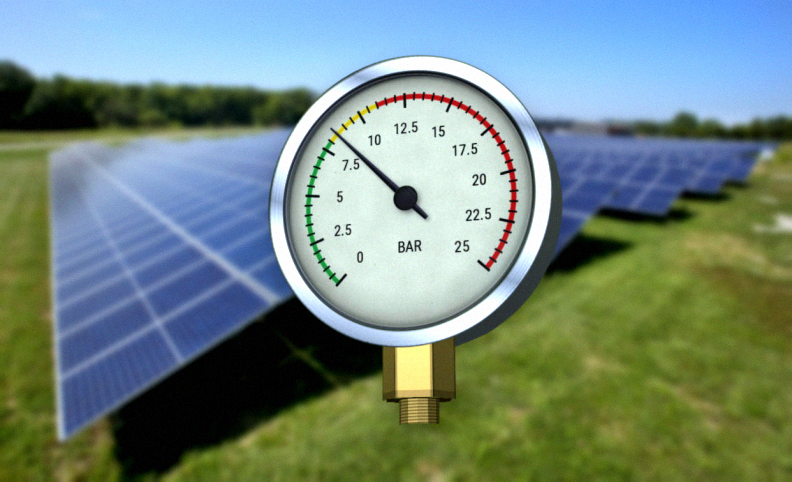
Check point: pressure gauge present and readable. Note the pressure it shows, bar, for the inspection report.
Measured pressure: 8.5 bar
